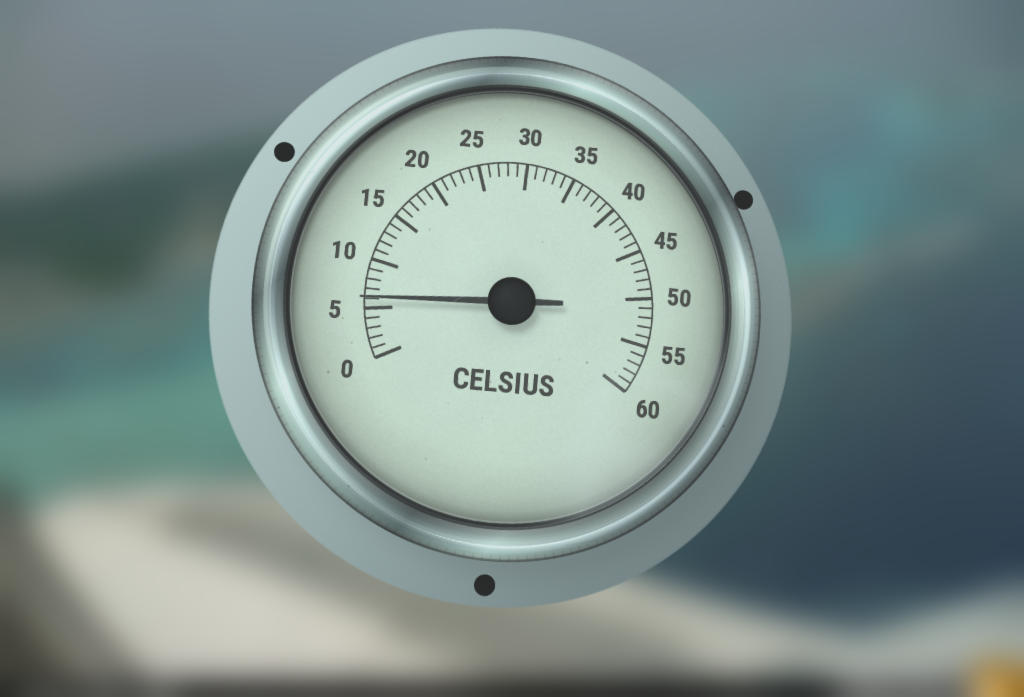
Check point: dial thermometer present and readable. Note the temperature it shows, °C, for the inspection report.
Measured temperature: 6 °C
